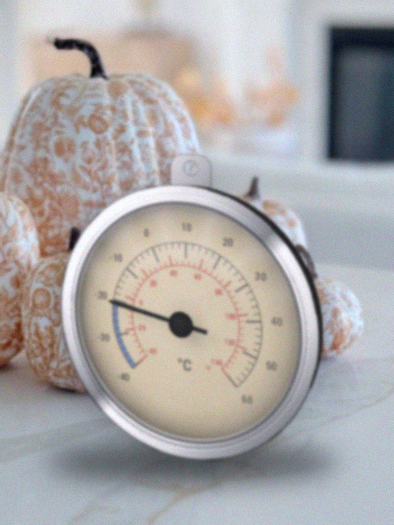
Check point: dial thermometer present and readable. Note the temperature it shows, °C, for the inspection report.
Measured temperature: -20 °C
